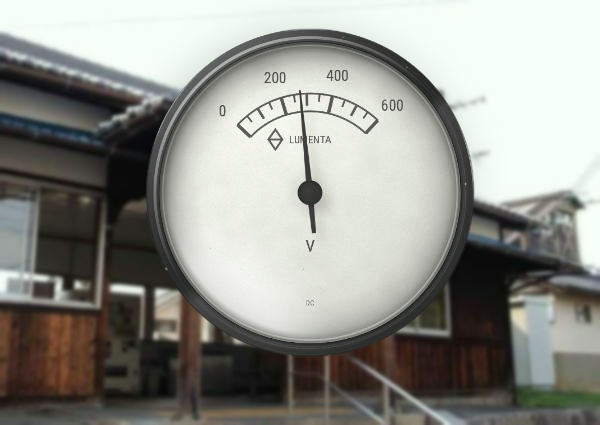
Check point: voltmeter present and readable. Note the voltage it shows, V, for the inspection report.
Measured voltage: 275 V
